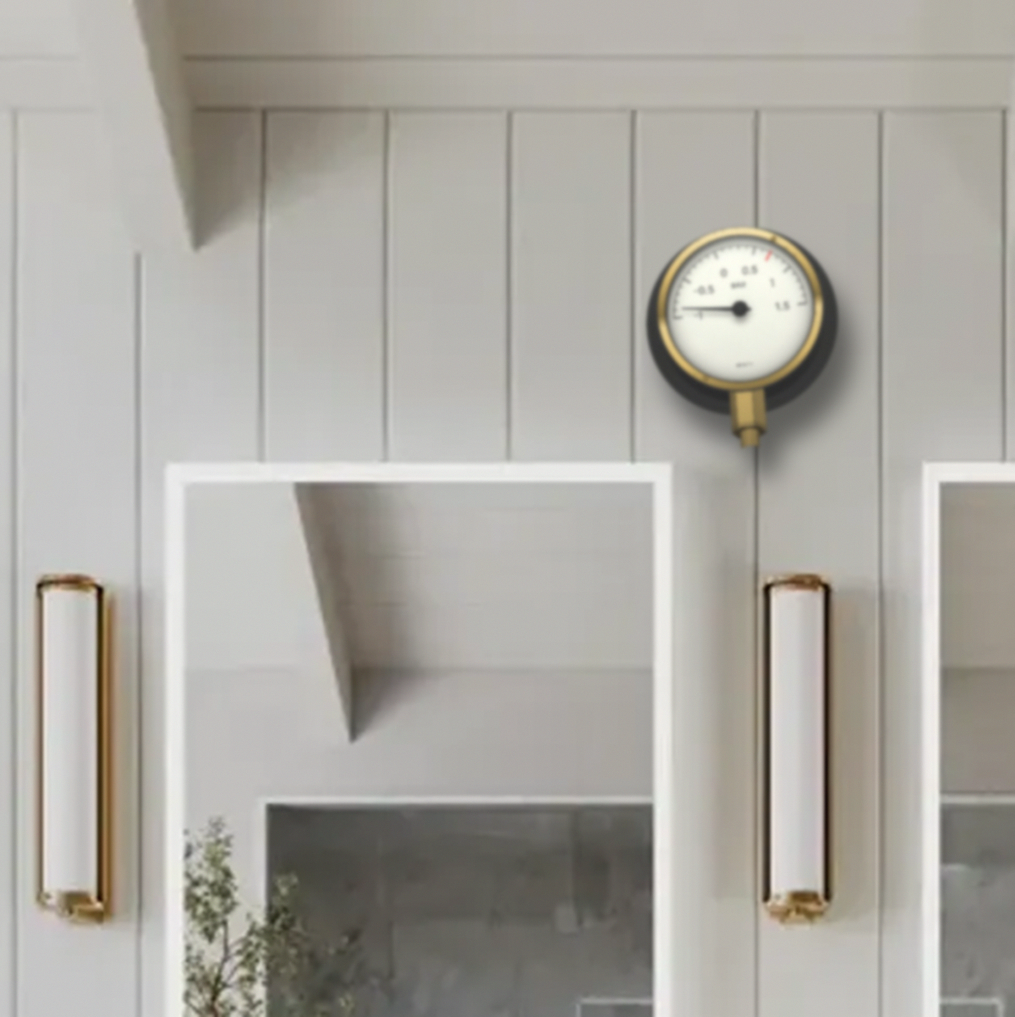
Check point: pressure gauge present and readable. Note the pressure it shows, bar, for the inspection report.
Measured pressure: -0.9 bar
